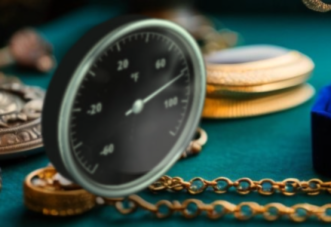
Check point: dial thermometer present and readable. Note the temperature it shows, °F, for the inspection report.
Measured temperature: 80 °F
